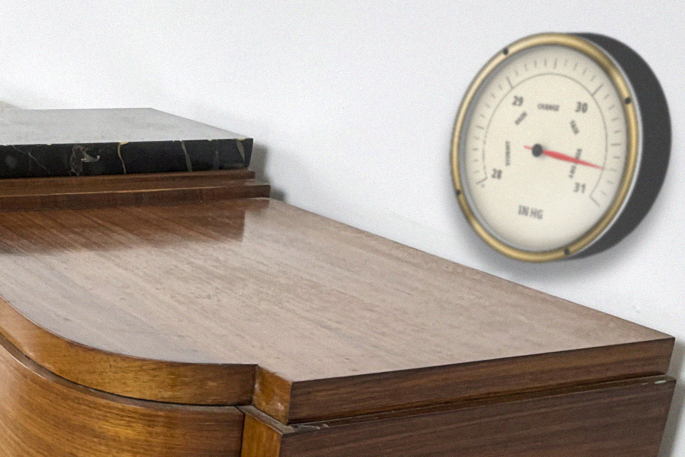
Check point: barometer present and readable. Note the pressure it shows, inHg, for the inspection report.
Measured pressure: 30.7 inHg
